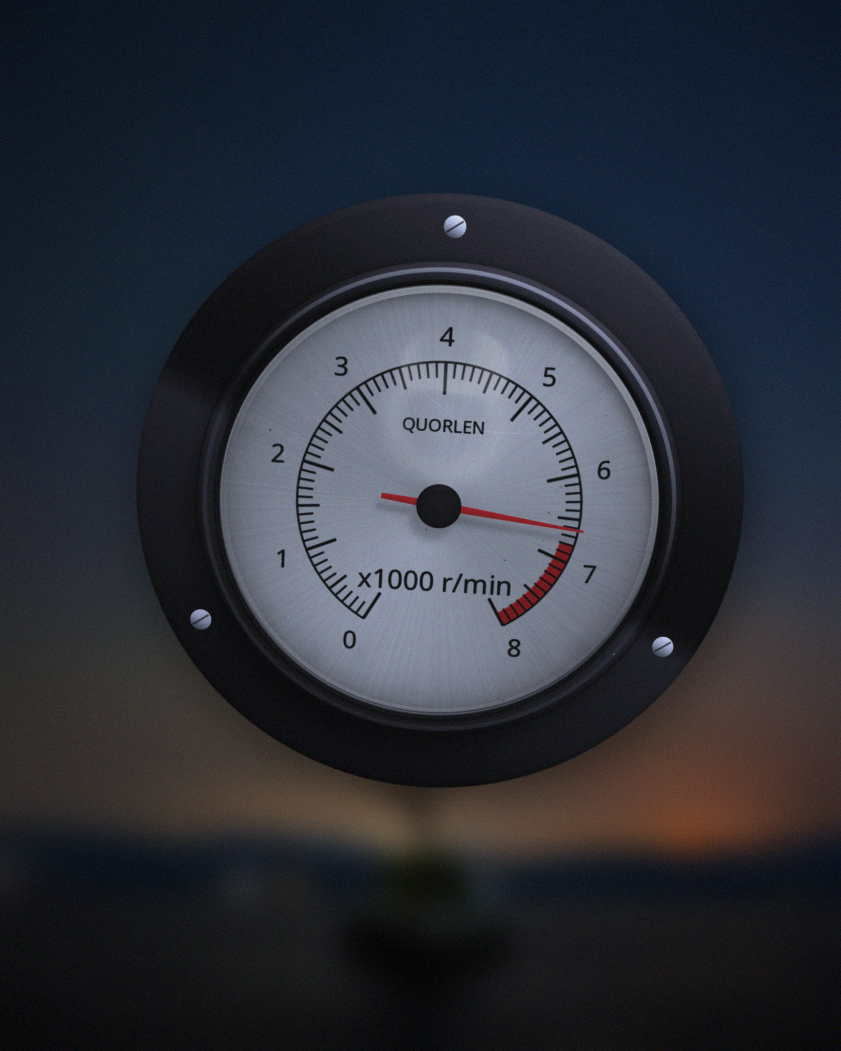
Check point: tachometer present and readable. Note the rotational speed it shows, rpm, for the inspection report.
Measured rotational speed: 6600 rpm
